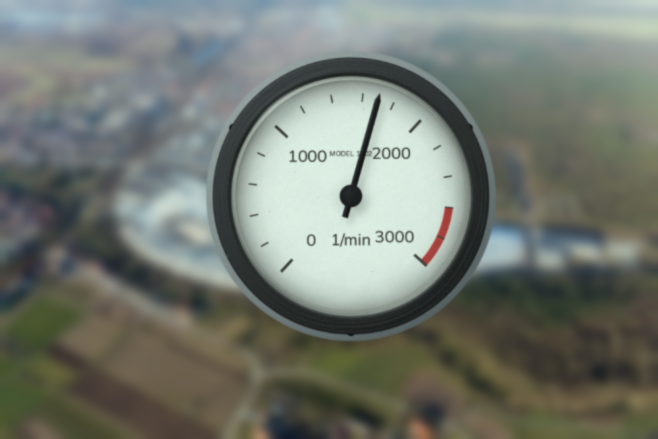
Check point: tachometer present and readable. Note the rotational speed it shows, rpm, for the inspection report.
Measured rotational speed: 1700 rpm
